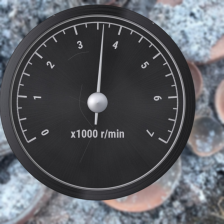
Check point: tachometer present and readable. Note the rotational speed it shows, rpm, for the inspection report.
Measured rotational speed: 3625 rpm
